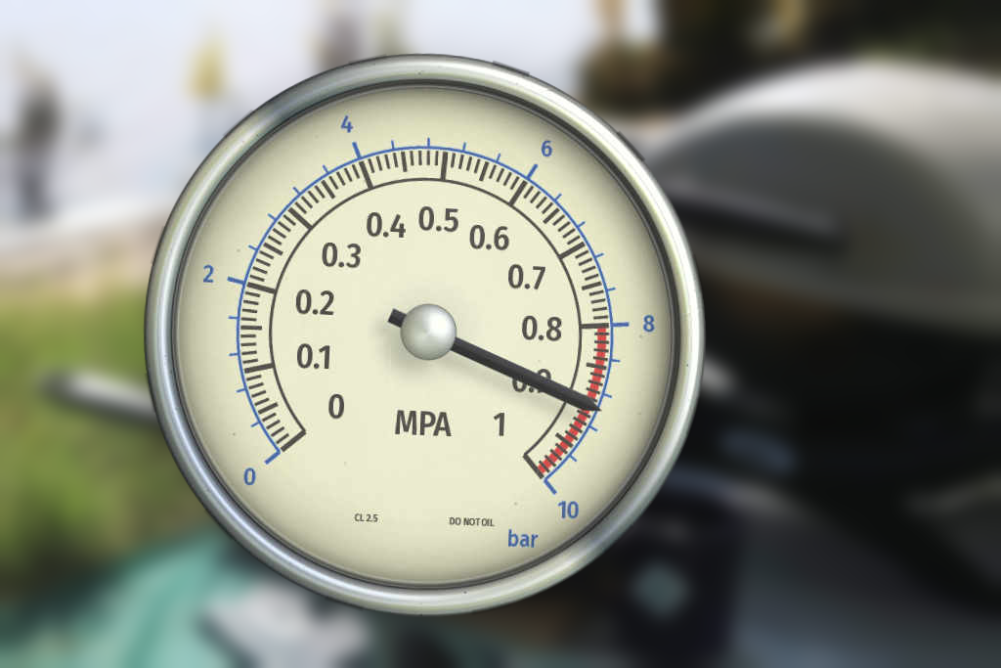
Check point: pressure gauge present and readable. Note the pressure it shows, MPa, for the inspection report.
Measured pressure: 0.9 MPa
